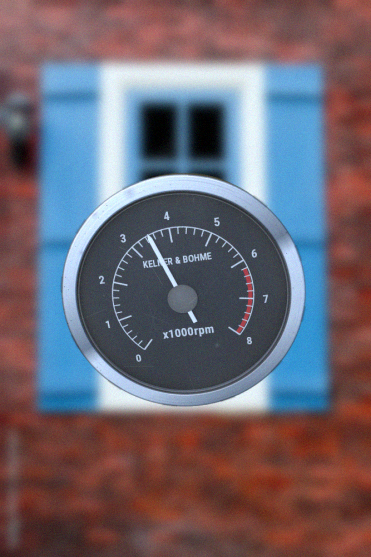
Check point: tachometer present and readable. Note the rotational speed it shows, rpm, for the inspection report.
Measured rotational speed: 3500 rpm
